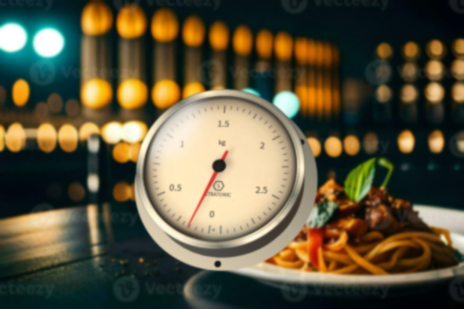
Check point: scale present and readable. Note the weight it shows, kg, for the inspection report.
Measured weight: 0.15 kg
